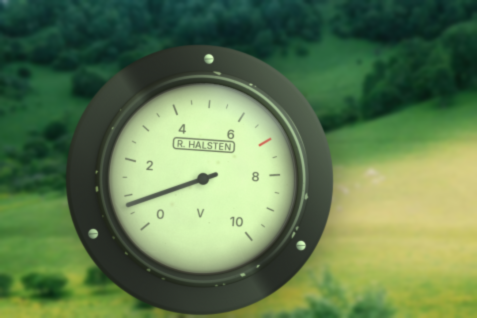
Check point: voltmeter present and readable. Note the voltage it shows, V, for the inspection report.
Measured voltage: 0.75 V
